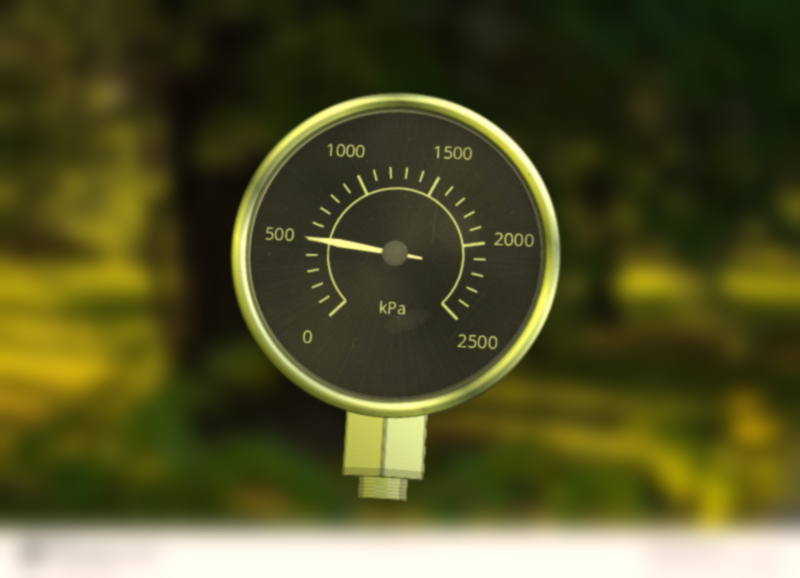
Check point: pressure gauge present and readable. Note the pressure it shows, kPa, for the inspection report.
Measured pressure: 500 kPa
